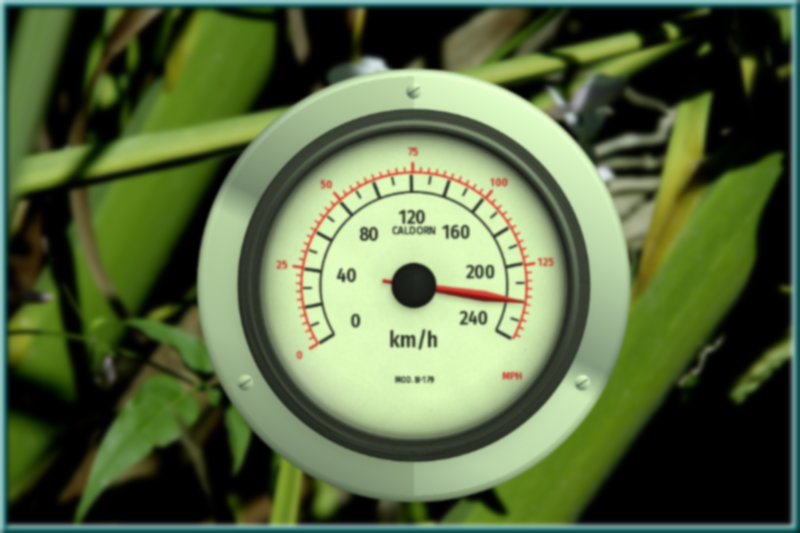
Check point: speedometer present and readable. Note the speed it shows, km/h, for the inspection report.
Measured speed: 220 km/h
